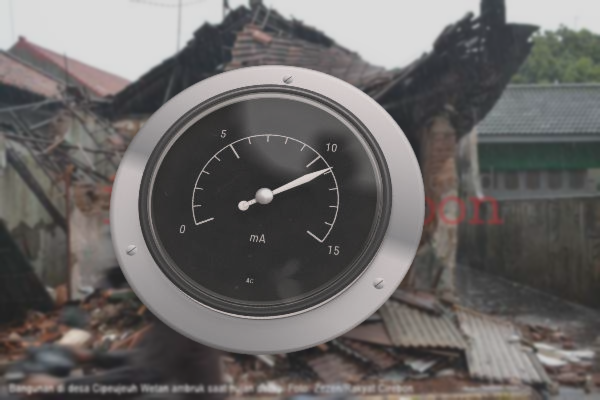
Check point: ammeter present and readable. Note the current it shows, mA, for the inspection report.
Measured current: 11 mA
